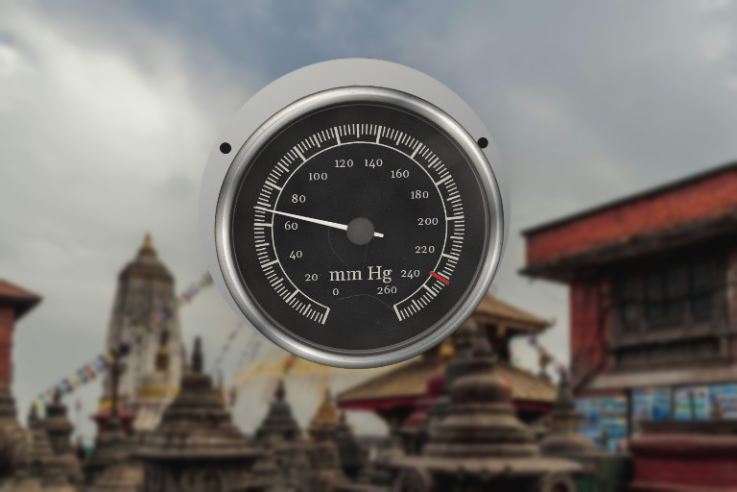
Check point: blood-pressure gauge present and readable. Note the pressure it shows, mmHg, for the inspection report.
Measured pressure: 68 mmHg
